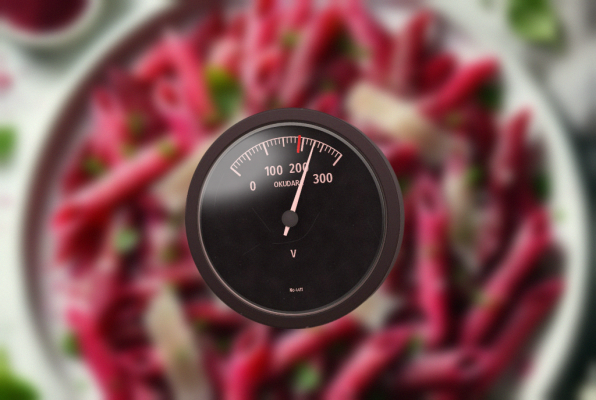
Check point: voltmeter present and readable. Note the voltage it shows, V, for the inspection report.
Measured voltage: 230 V
